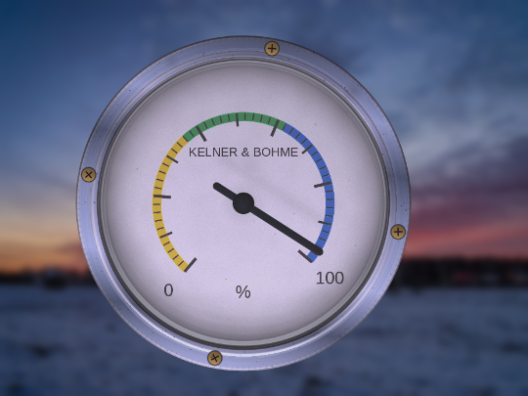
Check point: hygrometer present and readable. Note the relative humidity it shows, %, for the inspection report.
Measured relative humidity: 97 %
